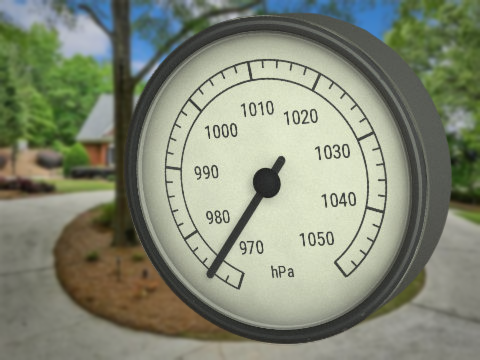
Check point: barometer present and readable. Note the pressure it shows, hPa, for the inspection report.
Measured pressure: 974 hPa
